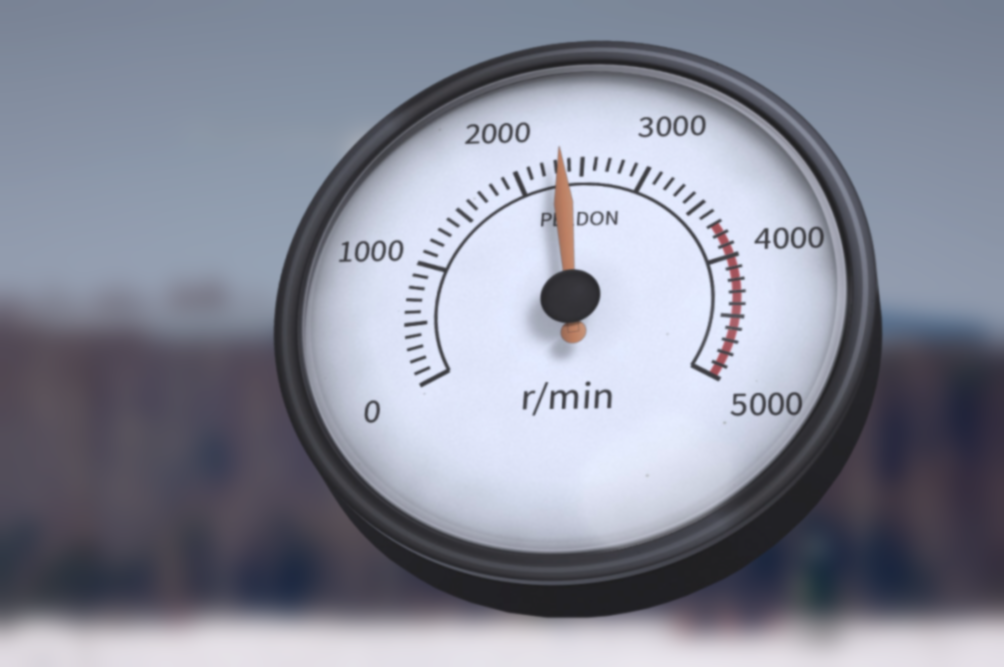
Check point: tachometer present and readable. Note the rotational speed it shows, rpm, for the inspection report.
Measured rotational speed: 2350 rpm
